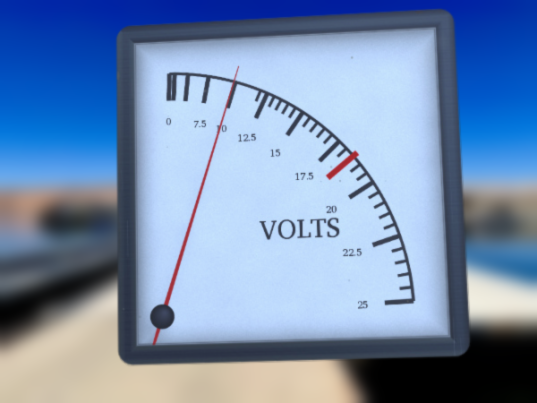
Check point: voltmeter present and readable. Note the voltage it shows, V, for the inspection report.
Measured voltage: 10 V
